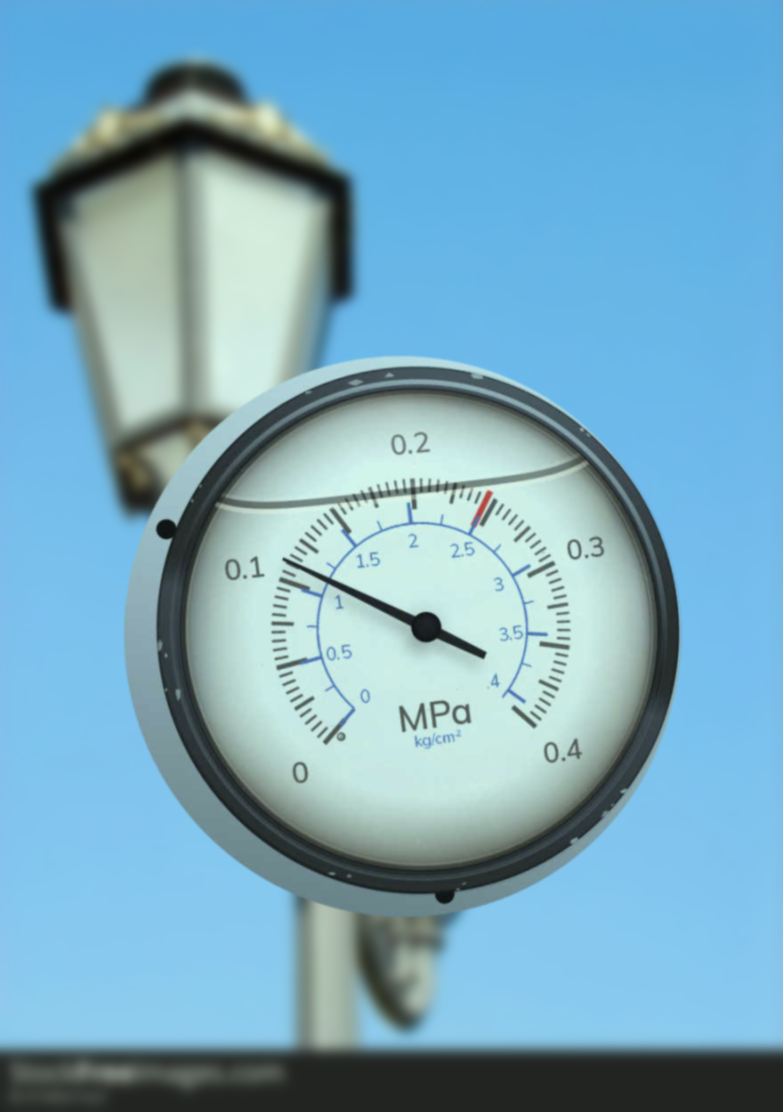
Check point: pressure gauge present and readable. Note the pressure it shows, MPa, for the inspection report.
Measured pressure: 0.11 MPa
